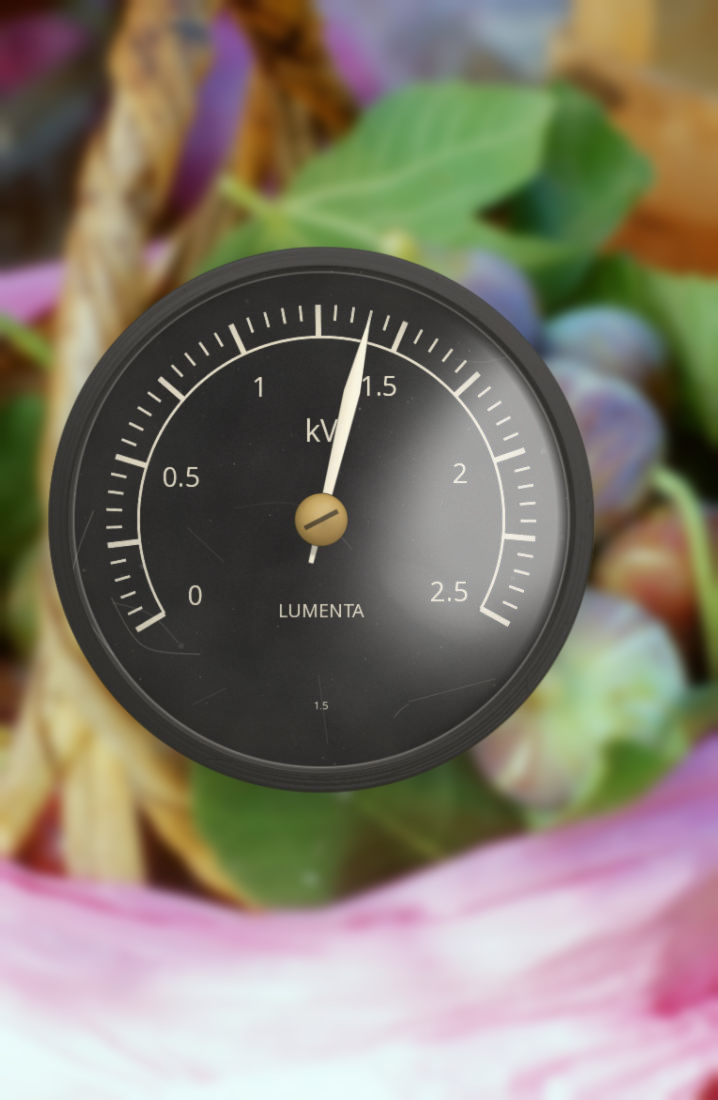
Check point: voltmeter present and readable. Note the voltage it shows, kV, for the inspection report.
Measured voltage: 1.4 kV
